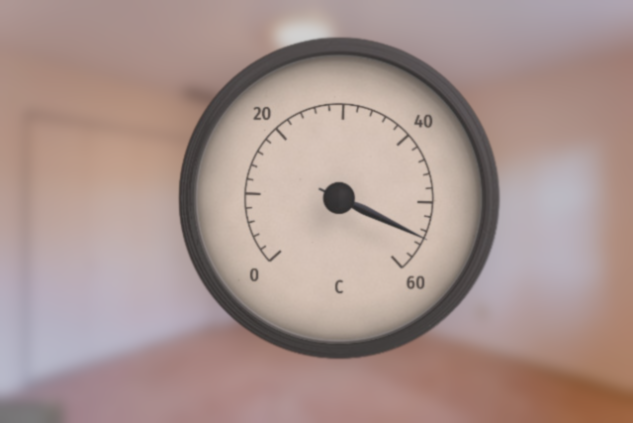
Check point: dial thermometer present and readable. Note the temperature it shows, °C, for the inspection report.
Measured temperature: 55 °C
